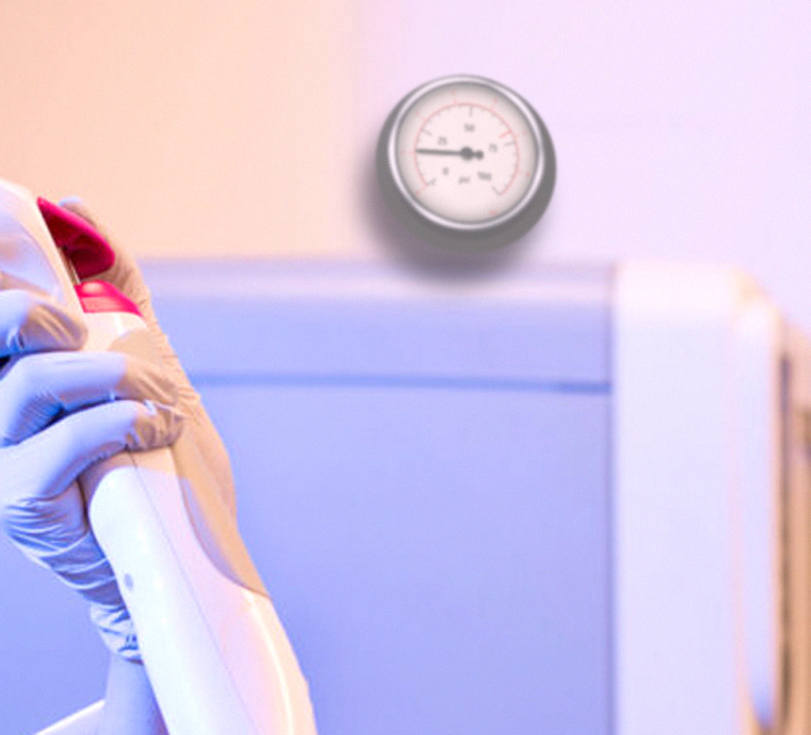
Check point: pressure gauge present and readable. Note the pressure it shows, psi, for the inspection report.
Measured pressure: 15 psi
